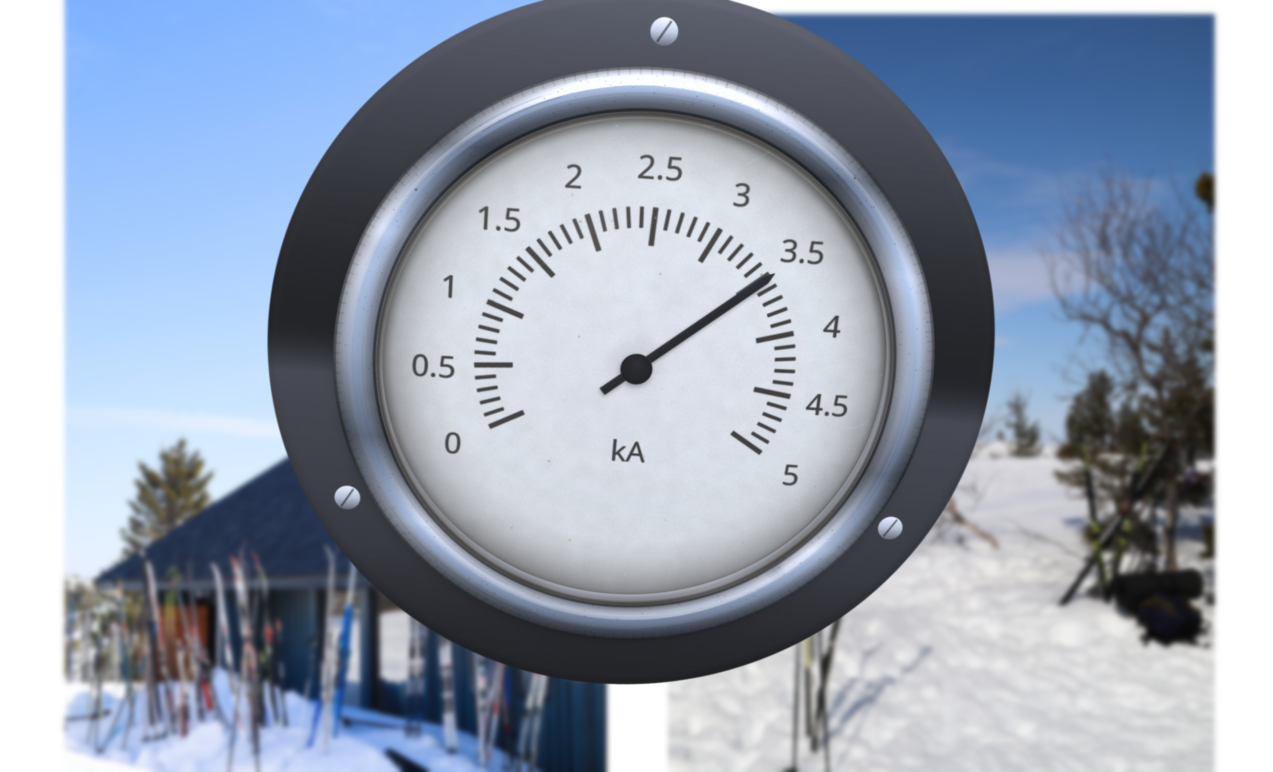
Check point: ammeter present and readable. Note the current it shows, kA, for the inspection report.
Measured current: 3.5 kA
